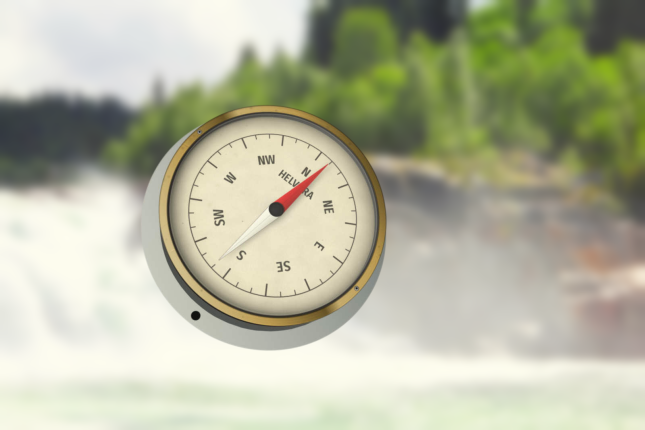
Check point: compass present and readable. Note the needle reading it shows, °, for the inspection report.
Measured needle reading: 10 °
